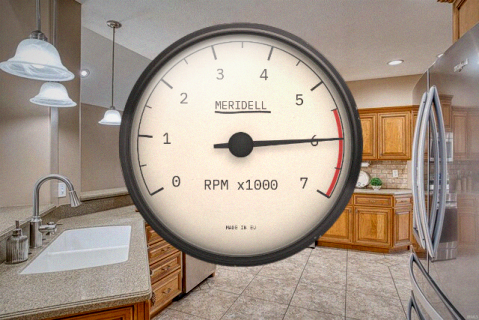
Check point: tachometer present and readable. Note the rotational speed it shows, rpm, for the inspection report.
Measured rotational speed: 6000 rpm
